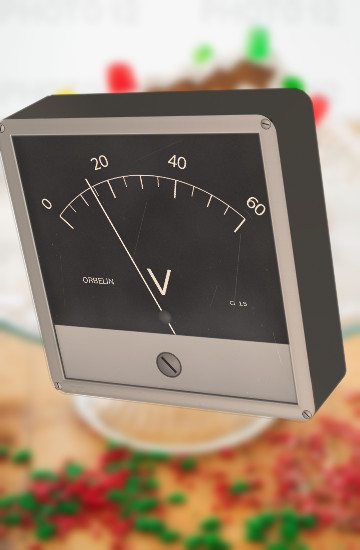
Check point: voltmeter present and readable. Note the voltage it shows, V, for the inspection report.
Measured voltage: 15 V
